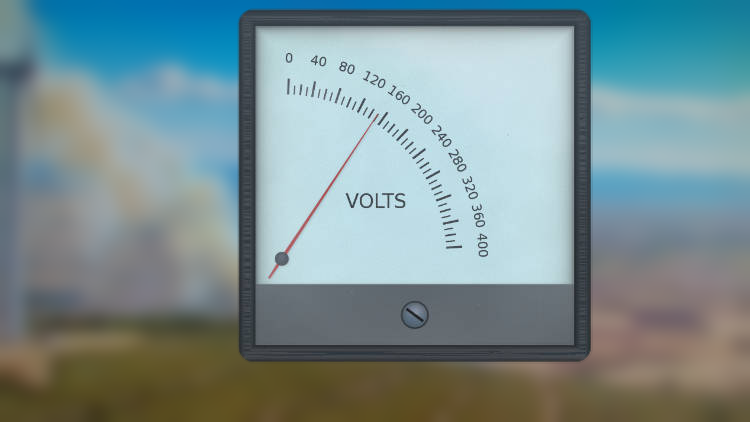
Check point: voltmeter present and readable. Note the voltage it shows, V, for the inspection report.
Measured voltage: 150 V
